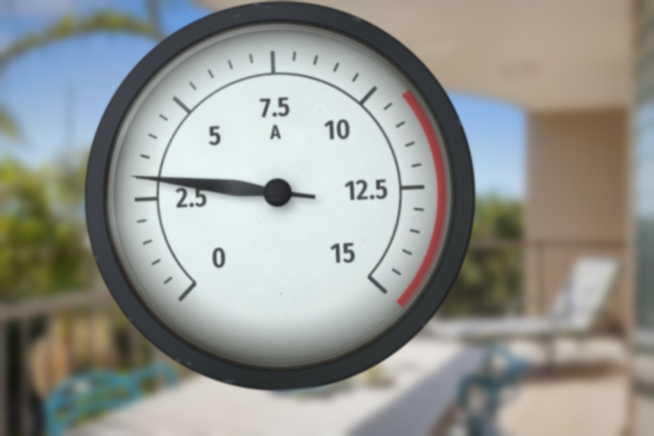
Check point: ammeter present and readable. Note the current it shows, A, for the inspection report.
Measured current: 3 A
